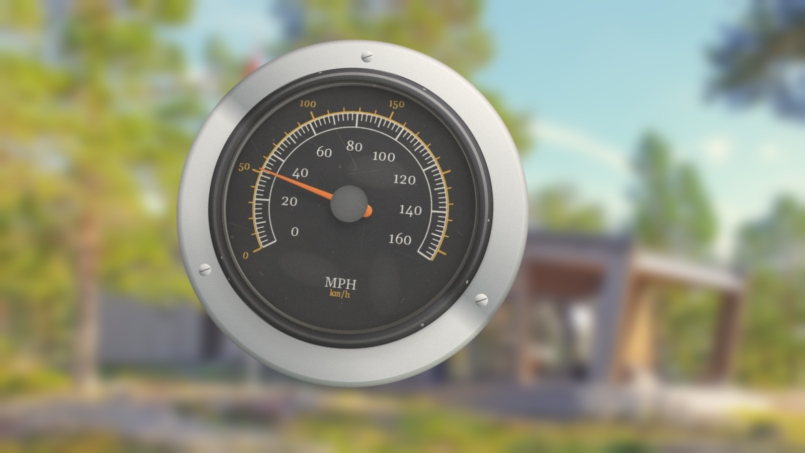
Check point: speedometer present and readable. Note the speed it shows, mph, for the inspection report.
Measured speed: 32 mph
